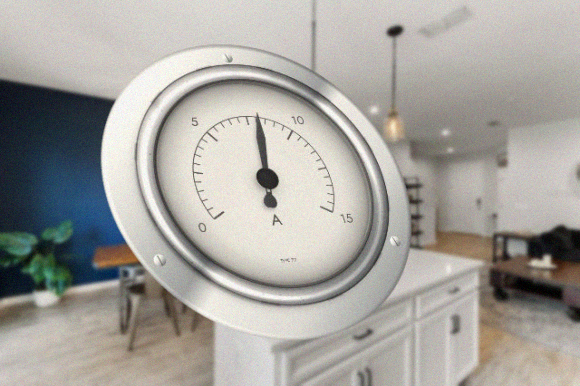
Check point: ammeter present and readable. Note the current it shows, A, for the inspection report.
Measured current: 8 A
